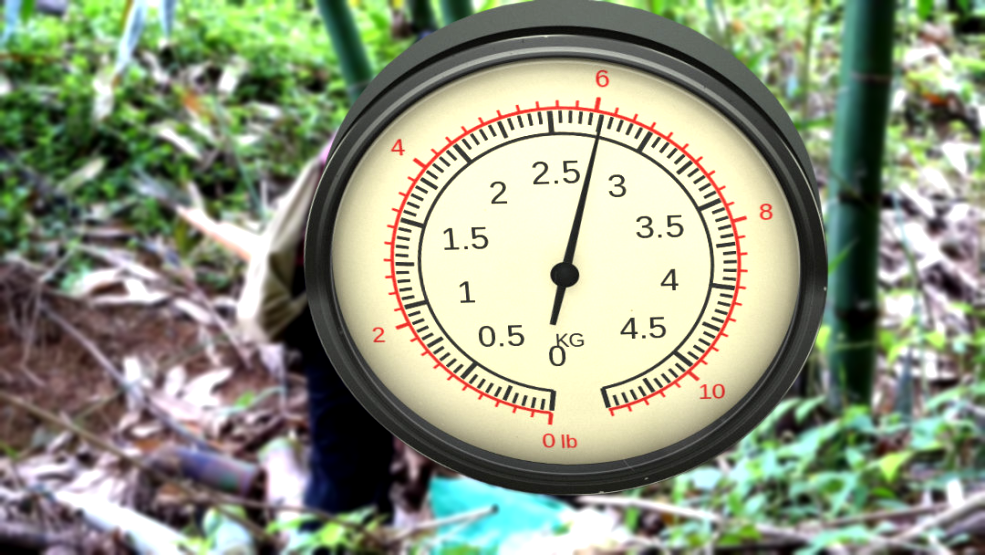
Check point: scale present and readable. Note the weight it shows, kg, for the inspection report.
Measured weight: 2.75 kg
